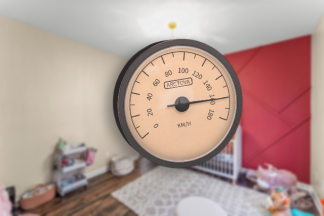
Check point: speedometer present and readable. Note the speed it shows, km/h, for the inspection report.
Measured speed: 160 km/h
